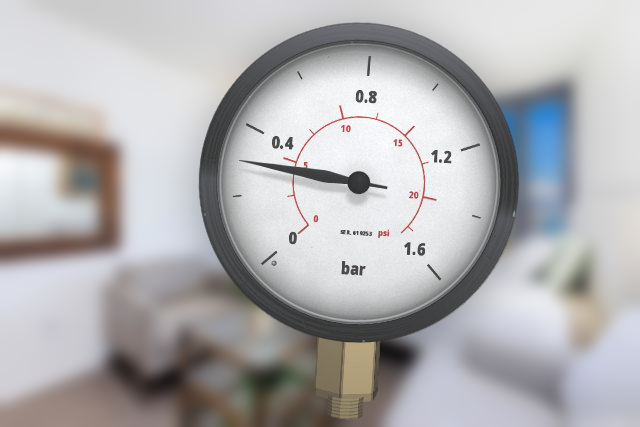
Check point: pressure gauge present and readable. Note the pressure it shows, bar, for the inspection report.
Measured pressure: 0.3 bar
